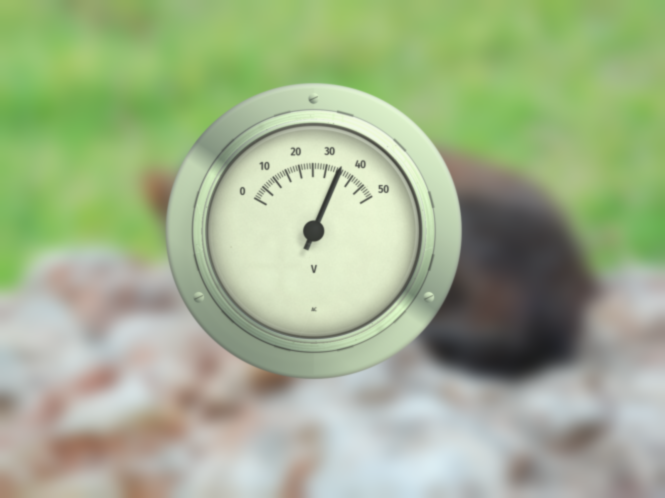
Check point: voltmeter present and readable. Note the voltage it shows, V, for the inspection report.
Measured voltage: 35 V
